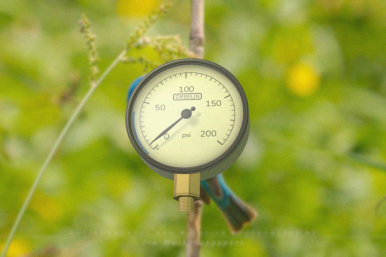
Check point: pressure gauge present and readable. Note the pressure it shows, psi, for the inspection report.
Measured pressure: 5 psi
